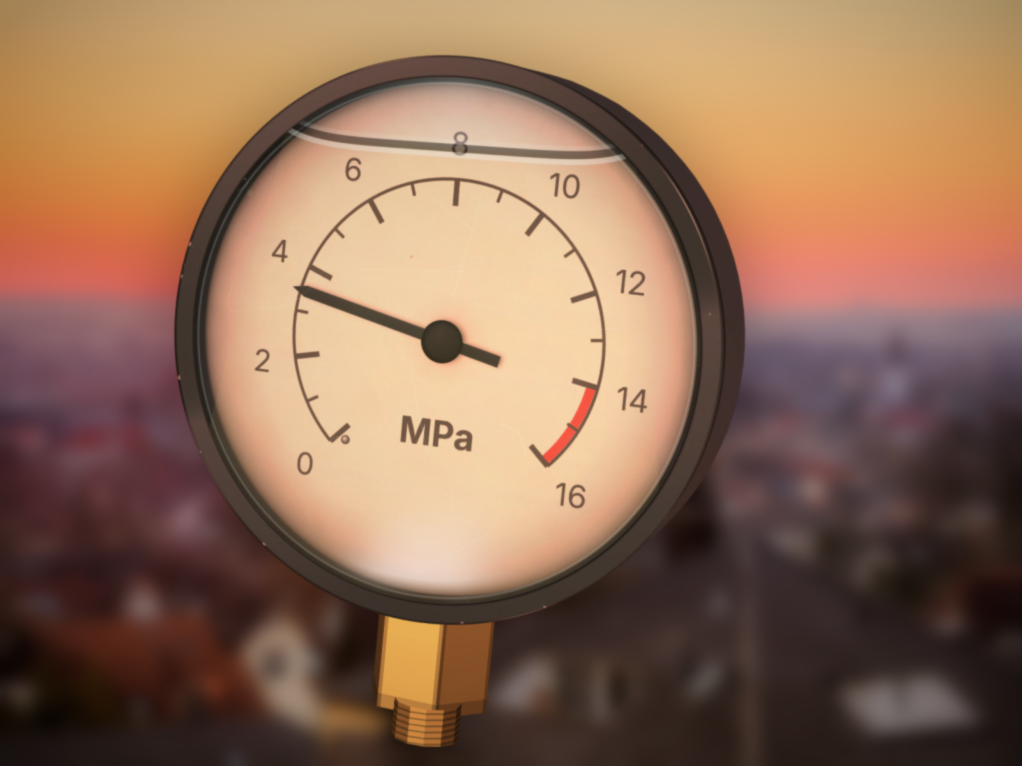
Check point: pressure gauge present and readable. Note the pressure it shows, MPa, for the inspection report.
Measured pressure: 3.5 MPa
